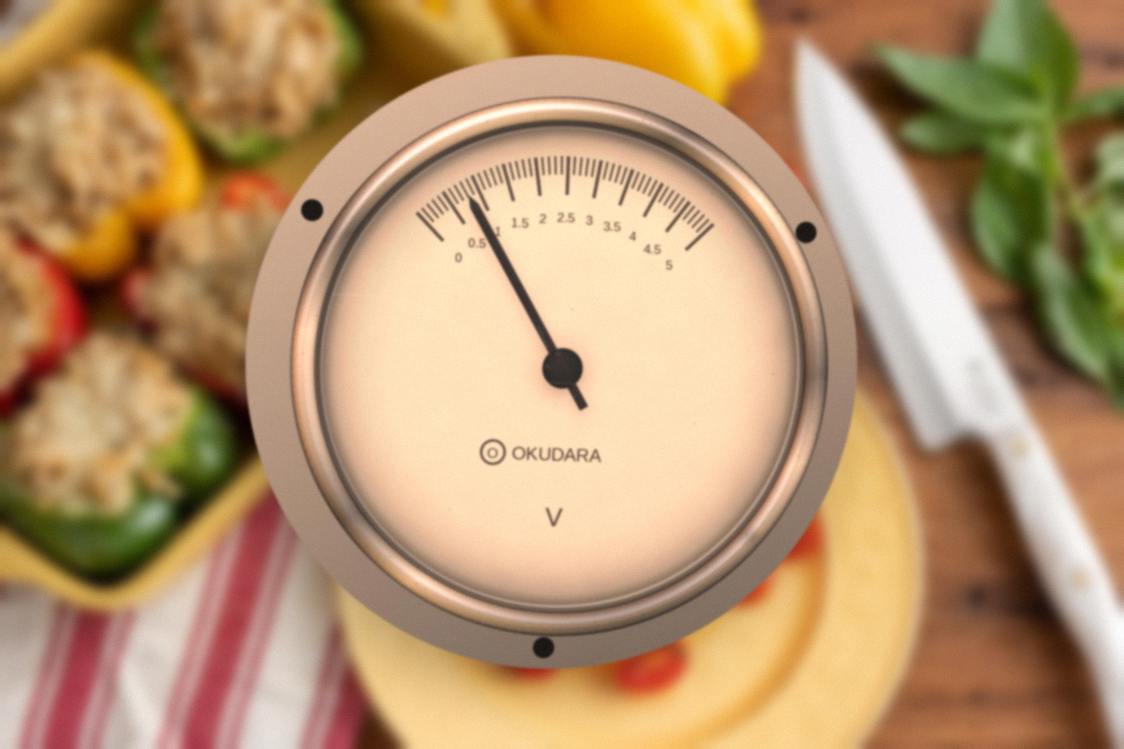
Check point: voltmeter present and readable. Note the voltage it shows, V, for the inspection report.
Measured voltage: 0.8 V
